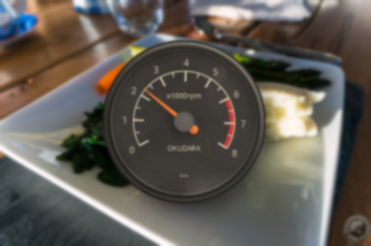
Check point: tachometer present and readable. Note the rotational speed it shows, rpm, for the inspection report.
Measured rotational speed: 2250 rpm
